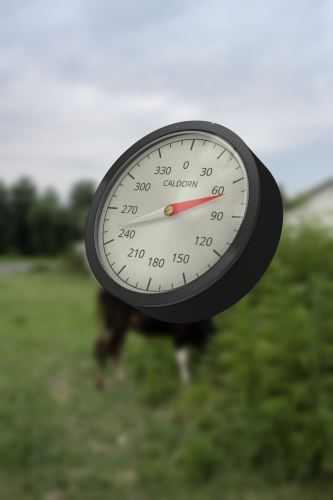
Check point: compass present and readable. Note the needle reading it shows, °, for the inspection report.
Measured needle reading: 70 °
